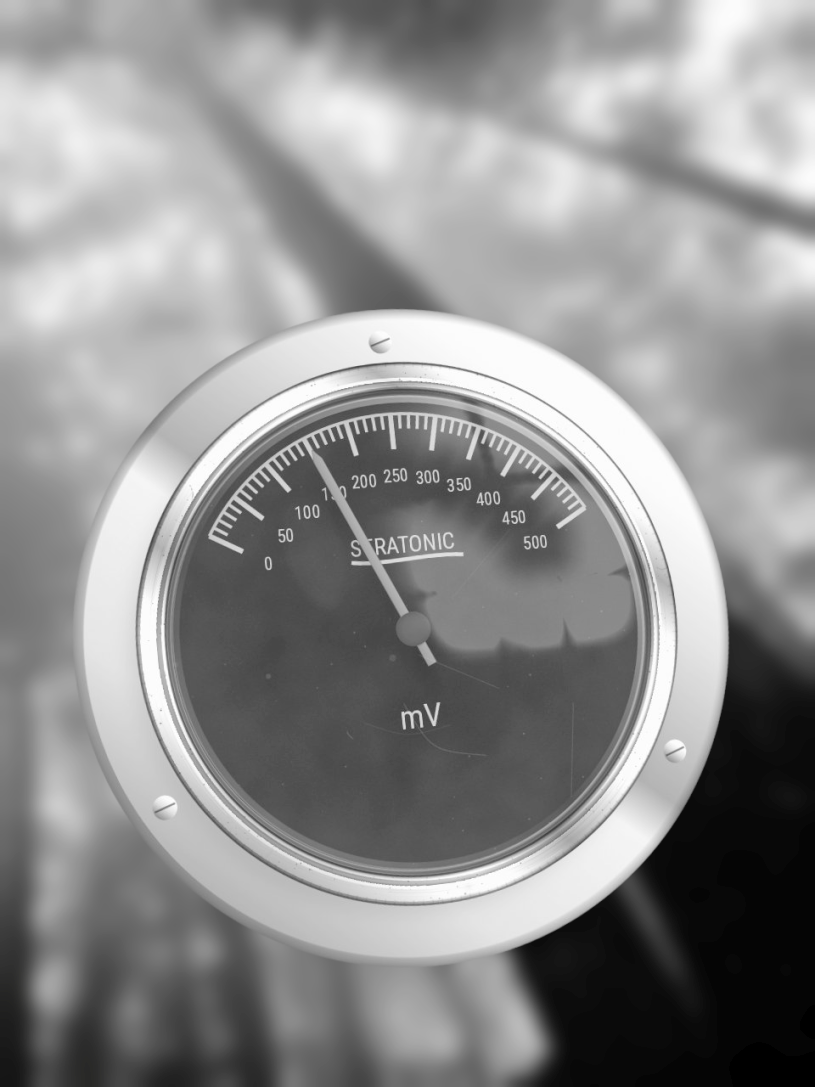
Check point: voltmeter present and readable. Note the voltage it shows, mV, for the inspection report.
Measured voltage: 150 mV
